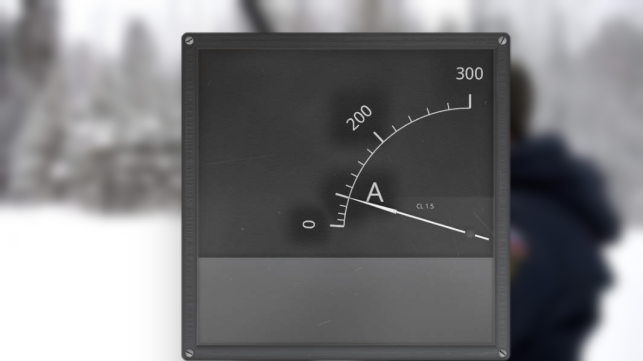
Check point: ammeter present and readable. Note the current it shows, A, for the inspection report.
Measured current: 100 A
